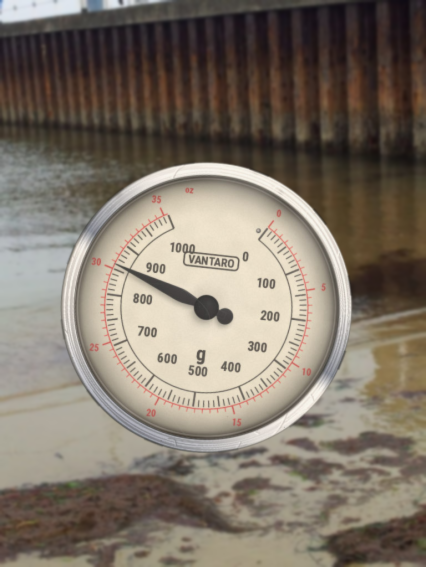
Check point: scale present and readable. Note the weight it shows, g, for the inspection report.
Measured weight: 860 g
